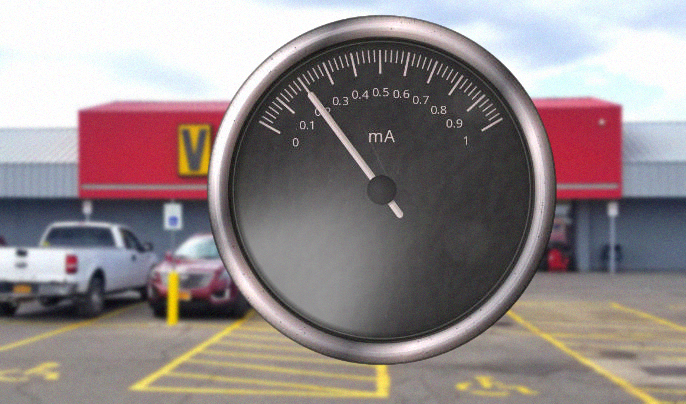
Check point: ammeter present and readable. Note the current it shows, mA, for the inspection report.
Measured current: 0.2 mA
